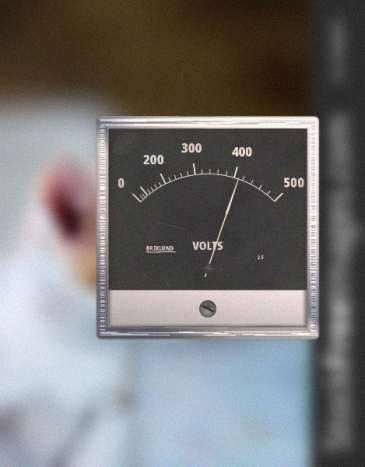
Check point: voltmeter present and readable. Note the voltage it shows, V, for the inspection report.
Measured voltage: 410 V
